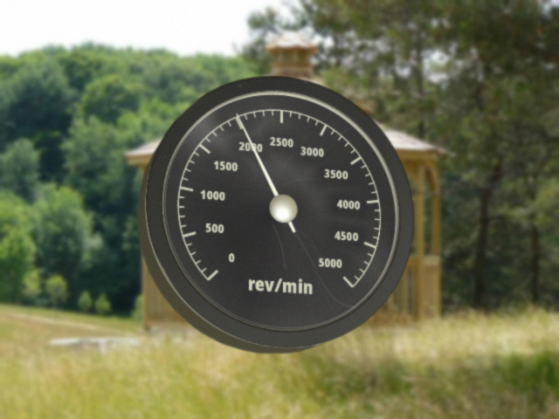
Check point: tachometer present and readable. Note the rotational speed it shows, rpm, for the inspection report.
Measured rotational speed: 2000 rpm
